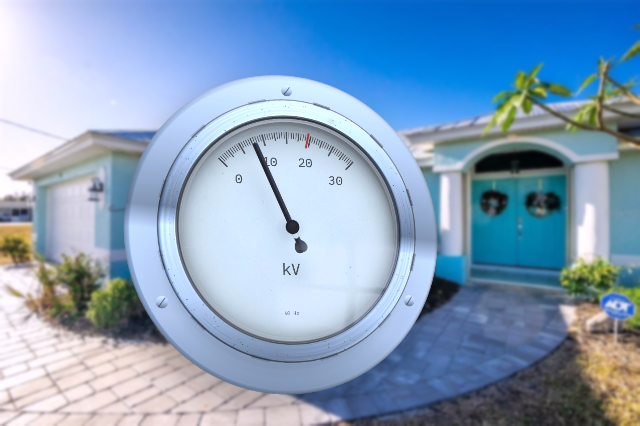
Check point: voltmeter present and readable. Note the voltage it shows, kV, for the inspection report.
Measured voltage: 7.5 kV
